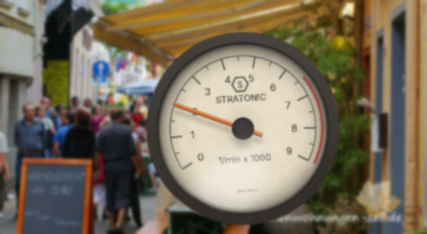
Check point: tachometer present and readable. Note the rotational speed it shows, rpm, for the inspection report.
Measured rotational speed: 2000 rpm
